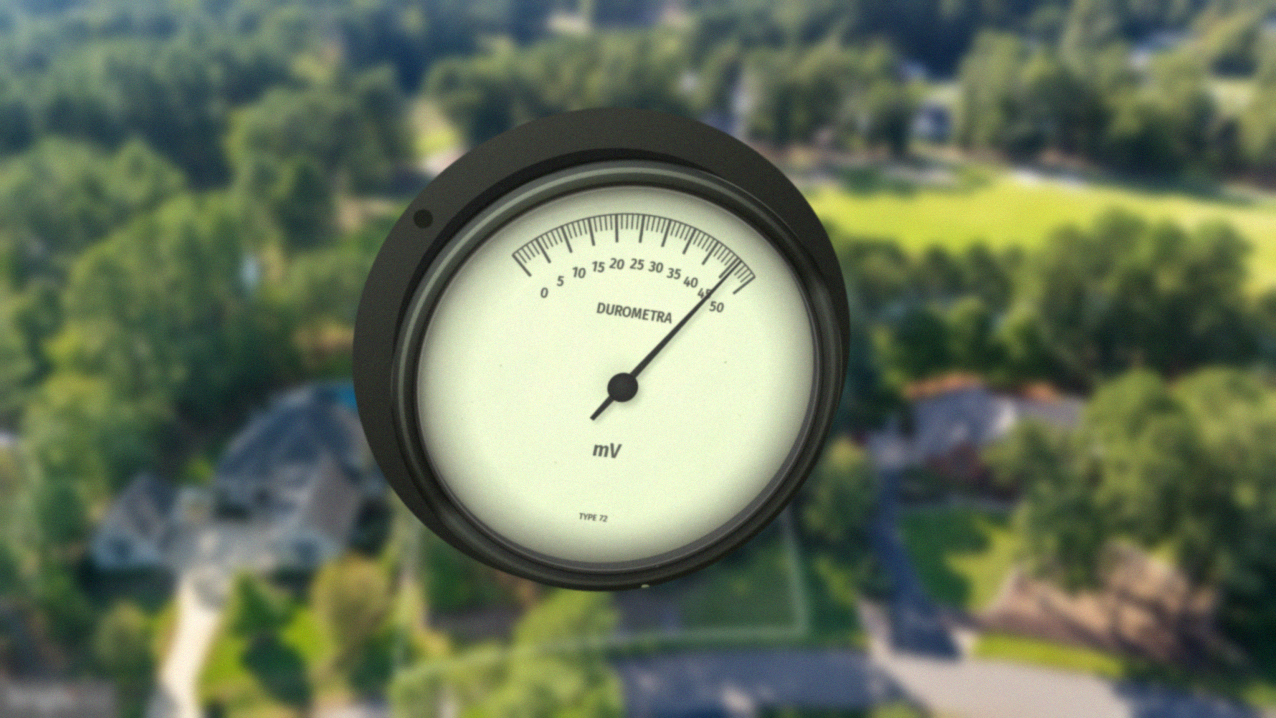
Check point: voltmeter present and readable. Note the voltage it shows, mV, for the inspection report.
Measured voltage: 45 mV
